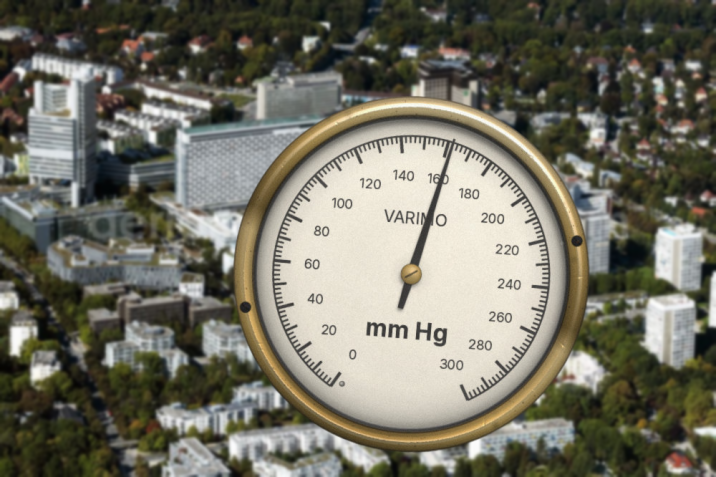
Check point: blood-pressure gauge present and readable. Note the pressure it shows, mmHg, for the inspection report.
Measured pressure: 162 mmHg
